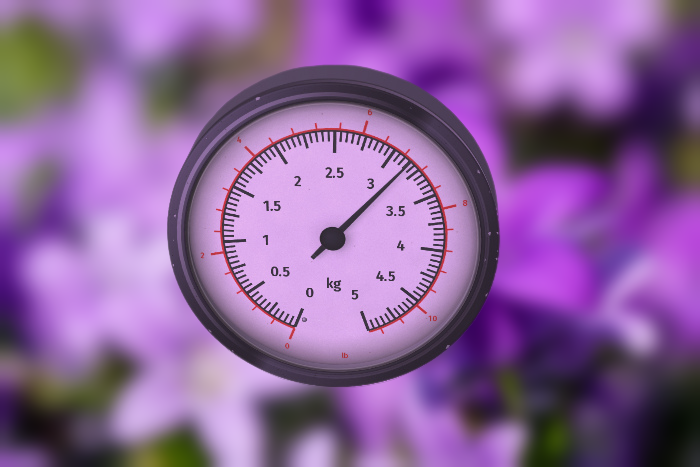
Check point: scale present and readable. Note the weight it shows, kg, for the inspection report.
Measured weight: 3.15 kg
